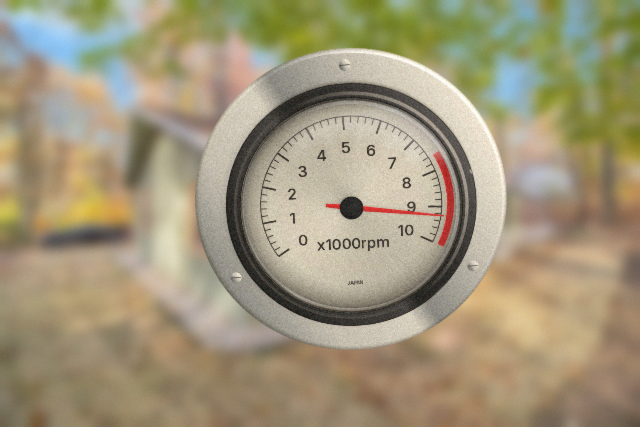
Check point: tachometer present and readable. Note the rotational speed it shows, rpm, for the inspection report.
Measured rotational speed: 9200 rpm
